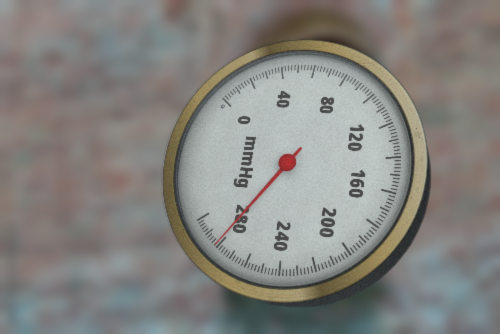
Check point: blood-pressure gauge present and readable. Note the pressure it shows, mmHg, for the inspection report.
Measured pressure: 280 mmHg
